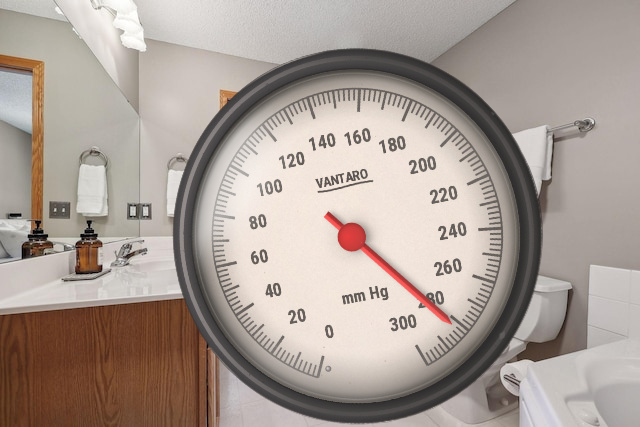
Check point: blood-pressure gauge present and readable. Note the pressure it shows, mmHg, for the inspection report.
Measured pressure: 282 mmHg
